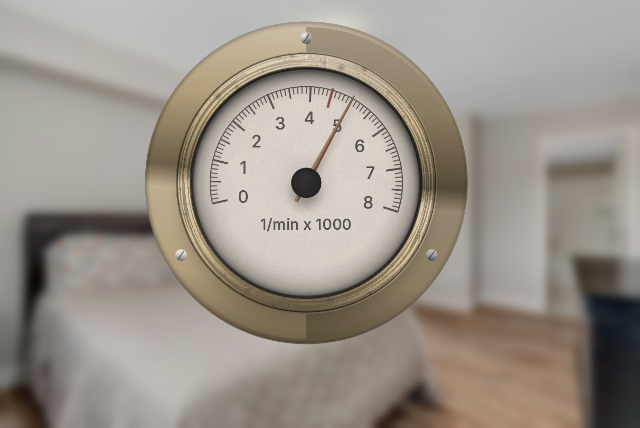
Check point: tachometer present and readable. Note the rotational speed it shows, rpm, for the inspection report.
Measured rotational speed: 5000 rpm
